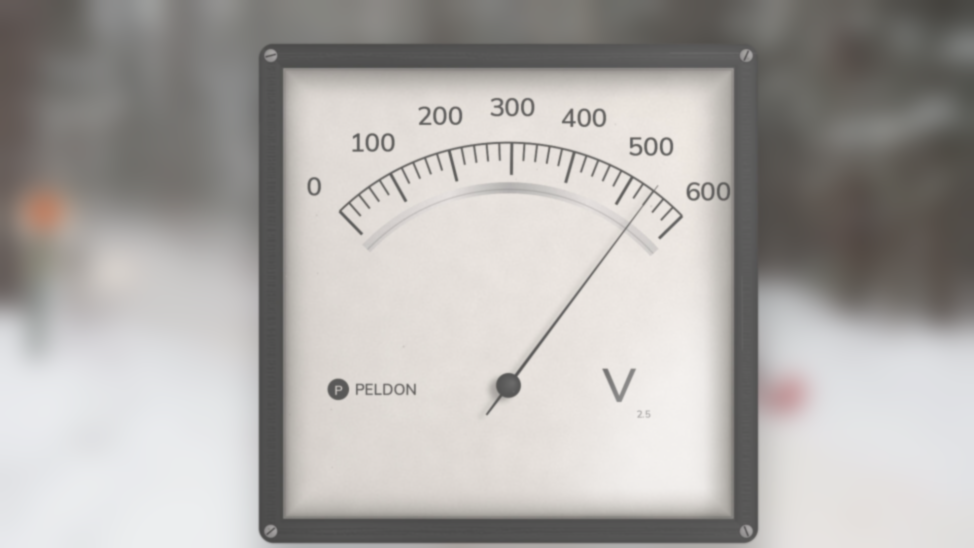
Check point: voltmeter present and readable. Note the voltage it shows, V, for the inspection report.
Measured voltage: 540 V
